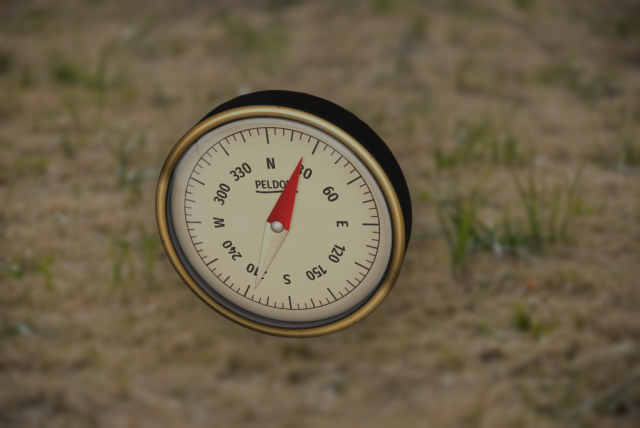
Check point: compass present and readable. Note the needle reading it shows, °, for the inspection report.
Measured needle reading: 25 °
